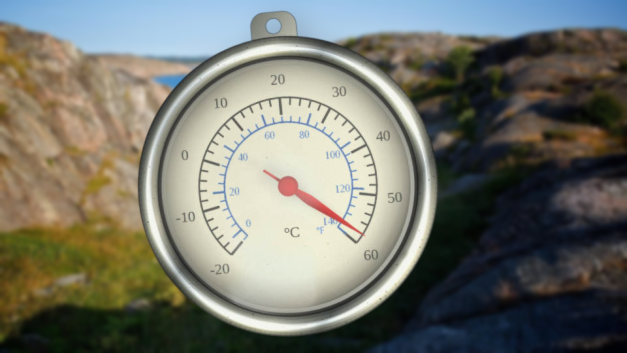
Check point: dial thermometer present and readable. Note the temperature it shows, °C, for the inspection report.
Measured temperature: 58 °C
